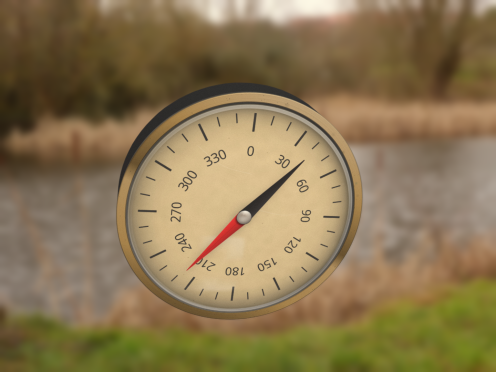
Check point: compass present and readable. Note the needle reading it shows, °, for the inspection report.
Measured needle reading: 220 °
